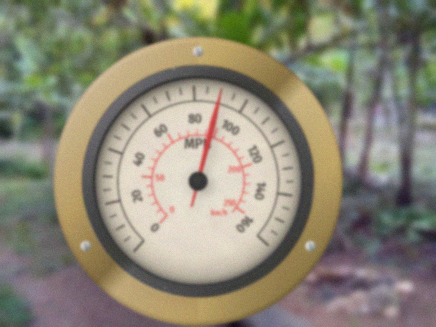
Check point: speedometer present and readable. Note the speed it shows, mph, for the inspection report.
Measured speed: 90 mph
